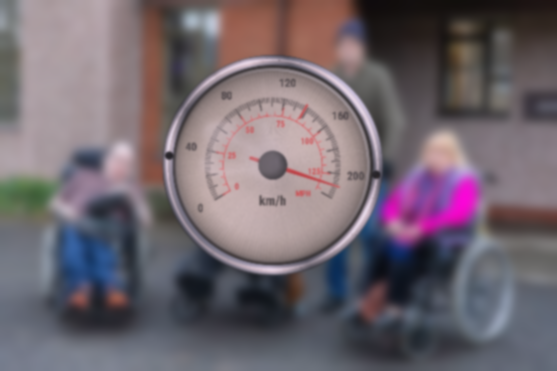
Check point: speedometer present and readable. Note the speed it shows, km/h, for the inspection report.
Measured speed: 210 km/h
